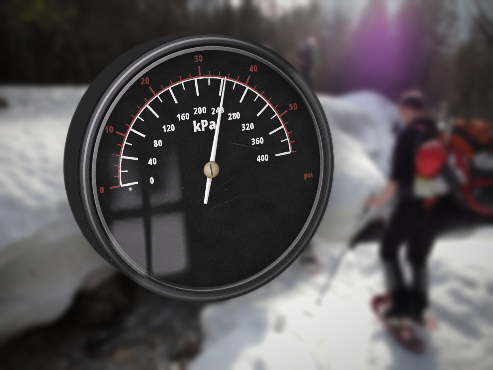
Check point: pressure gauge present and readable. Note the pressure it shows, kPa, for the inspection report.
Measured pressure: 240 kPa
